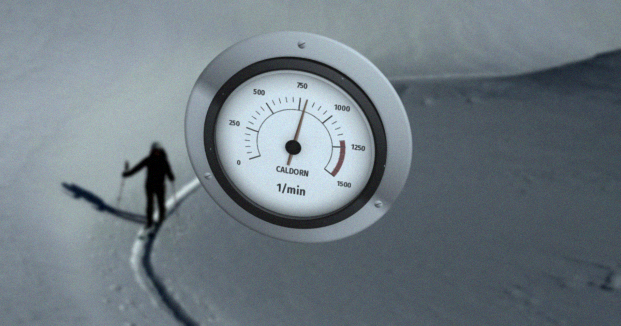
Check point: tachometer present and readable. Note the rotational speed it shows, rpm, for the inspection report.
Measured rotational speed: 800 rpm
